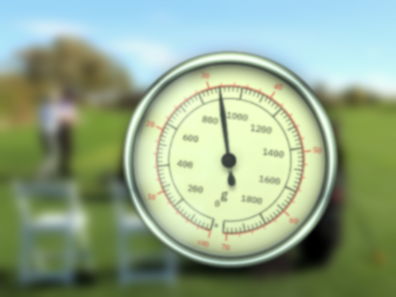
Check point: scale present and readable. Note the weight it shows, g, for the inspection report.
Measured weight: 900 g
